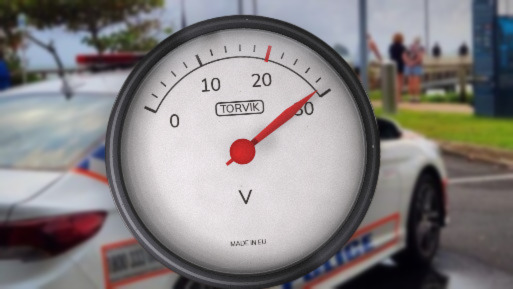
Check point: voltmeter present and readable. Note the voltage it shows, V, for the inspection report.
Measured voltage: 29 V
